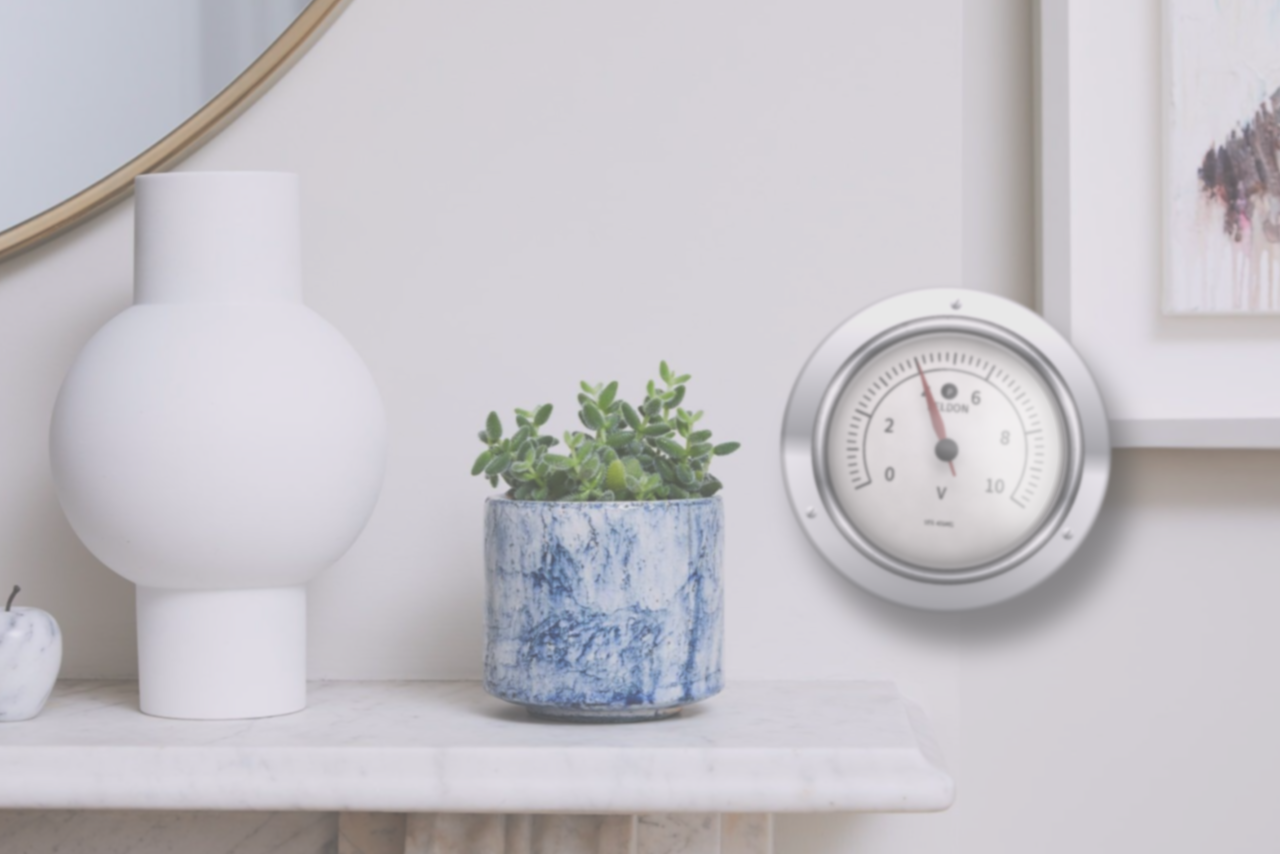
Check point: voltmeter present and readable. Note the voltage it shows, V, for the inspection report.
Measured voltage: 4 V
